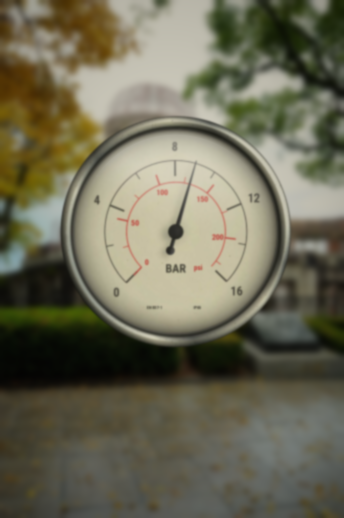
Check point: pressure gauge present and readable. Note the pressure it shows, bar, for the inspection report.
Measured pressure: 9 bar
